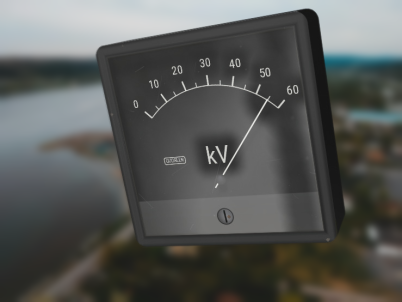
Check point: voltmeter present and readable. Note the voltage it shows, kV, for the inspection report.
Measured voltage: 55 kV
